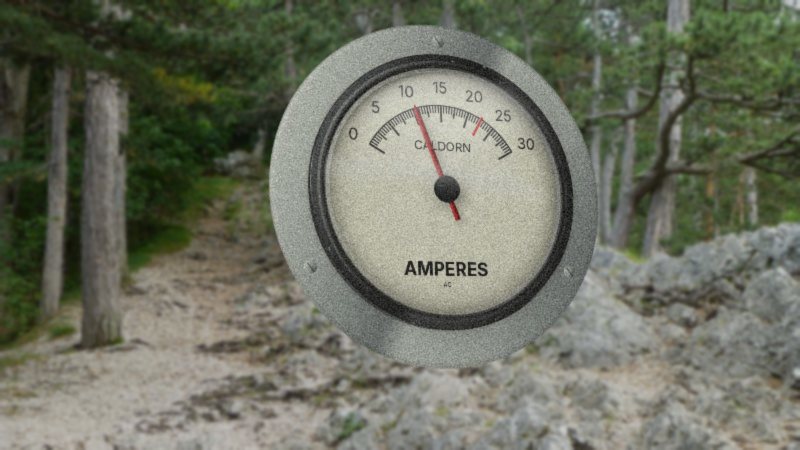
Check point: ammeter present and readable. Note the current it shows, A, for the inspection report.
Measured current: 10 A
